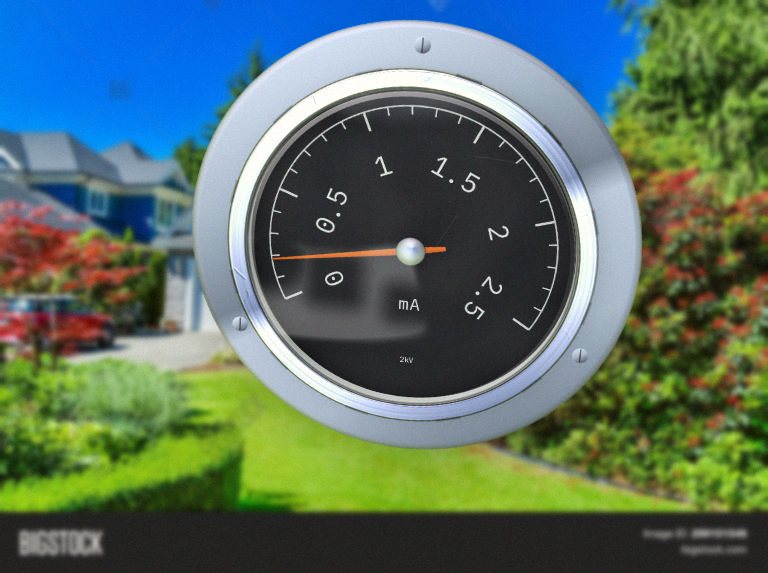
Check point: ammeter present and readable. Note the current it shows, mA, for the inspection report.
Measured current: 0.2 mA
